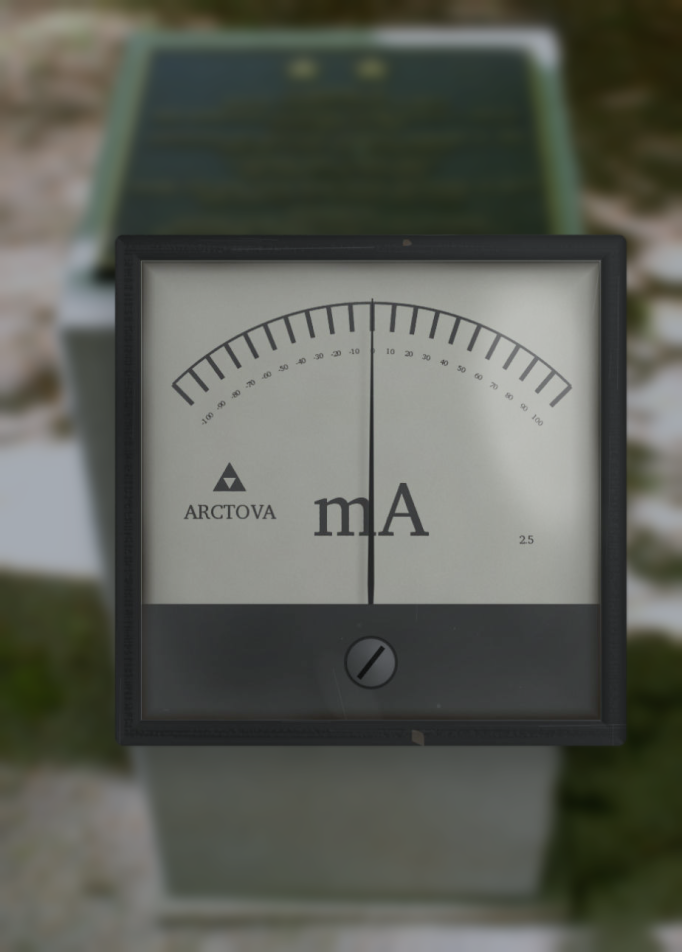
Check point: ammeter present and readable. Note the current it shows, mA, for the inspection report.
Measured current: 0 mA
